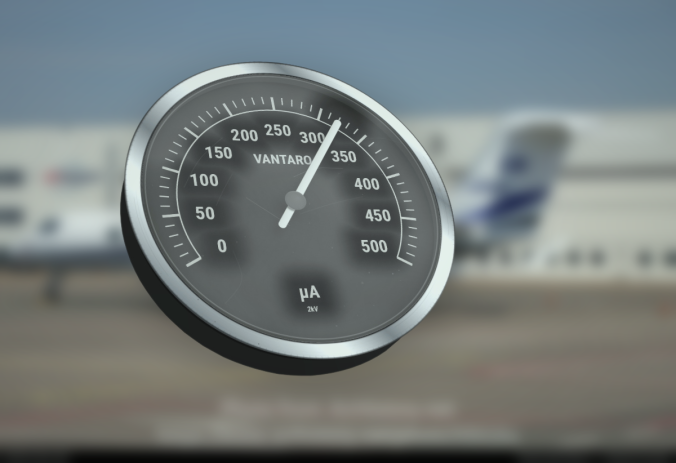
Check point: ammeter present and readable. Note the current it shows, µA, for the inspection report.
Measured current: 320 µA
